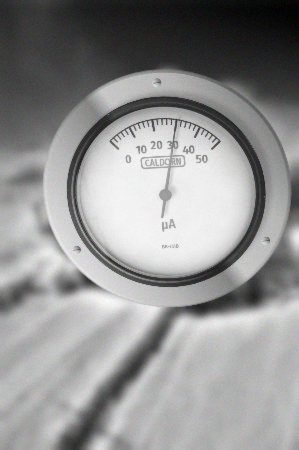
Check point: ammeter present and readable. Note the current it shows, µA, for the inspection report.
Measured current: 30 µA
